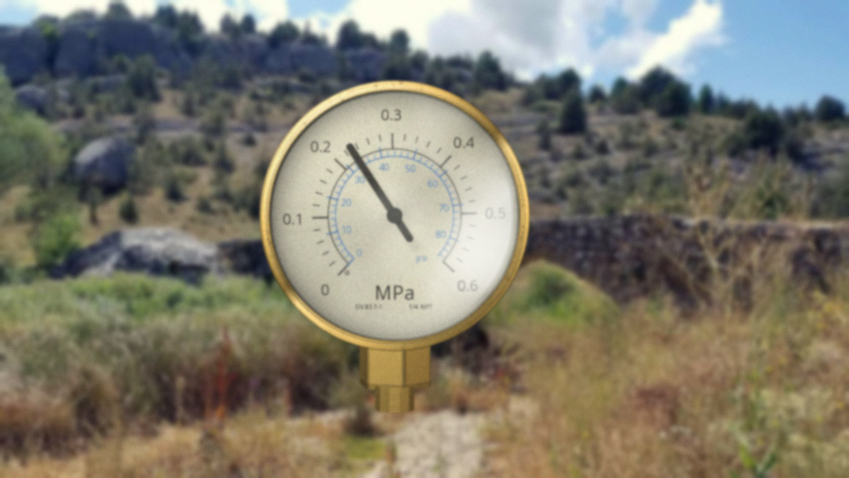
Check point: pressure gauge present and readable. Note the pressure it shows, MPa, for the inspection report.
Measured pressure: 0.23 MPa
